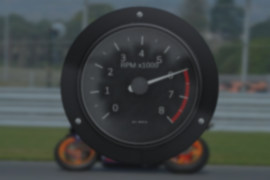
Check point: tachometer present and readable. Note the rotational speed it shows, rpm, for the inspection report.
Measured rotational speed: 6000 rpm
